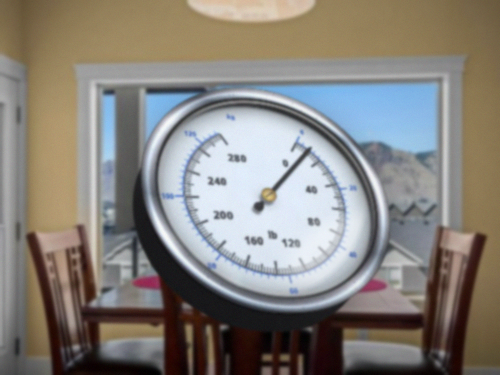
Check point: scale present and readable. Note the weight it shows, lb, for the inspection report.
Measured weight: 10 lb
